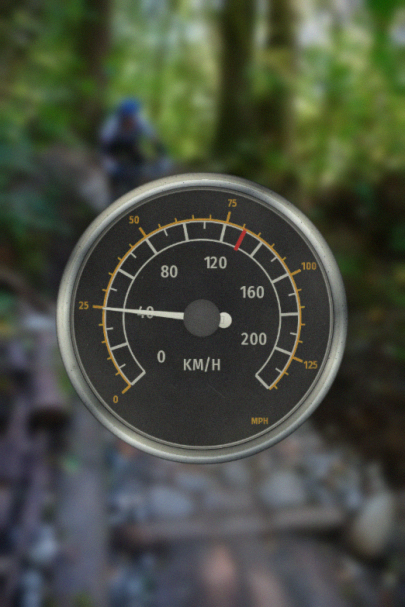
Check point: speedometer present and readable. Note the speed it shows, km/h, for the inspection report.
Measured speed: 40 km/h
